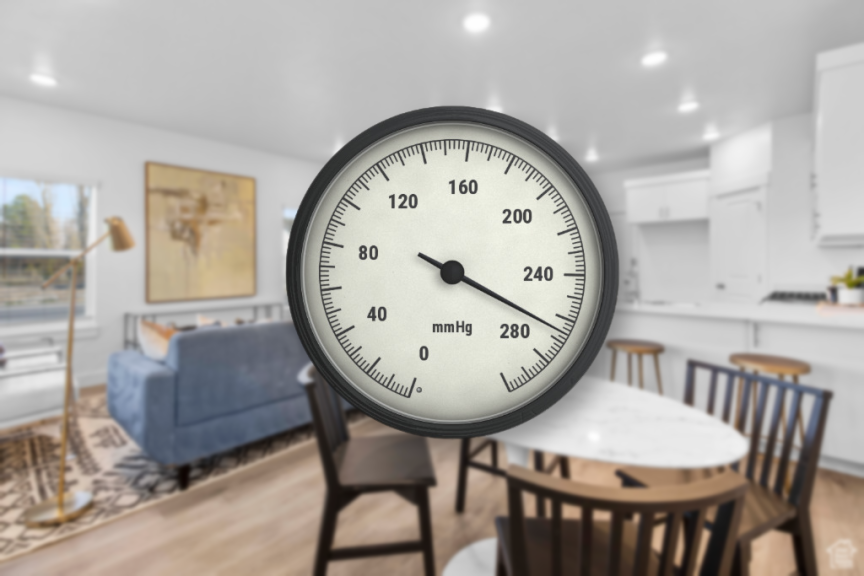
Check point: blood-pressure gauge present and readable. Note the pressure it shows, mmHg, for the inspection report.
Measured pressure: 266 mmHg
